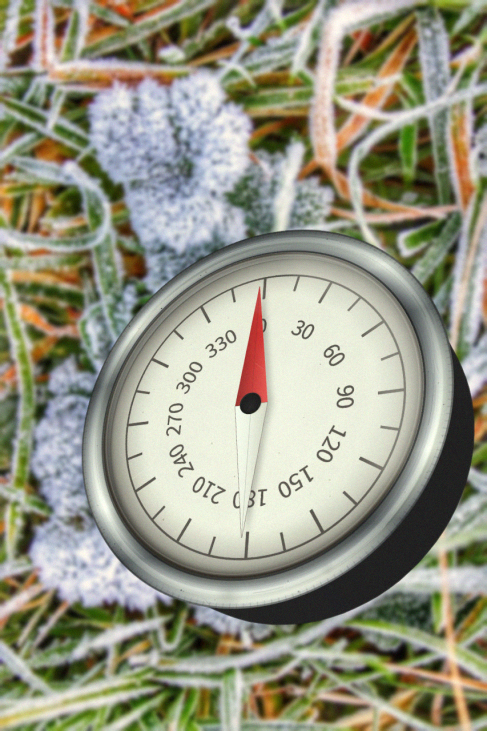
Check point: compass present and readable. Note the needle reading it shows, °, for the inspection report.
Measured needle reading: 0 °
